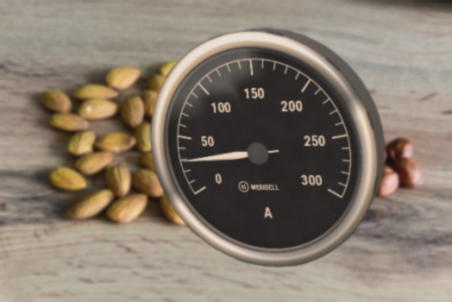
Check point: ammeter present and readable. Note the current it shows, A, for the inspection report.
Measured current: 30 A
